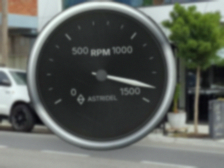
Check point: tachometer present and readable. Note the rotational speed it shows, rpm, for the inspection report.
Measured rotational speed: 1400 rpm
